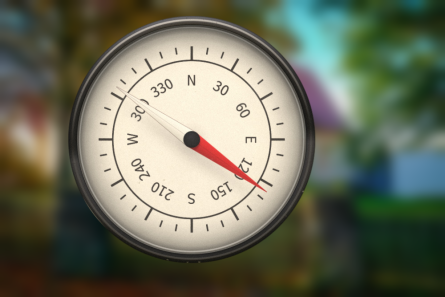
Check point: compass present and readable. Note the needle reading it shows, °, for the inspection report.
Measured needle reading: 125 °
